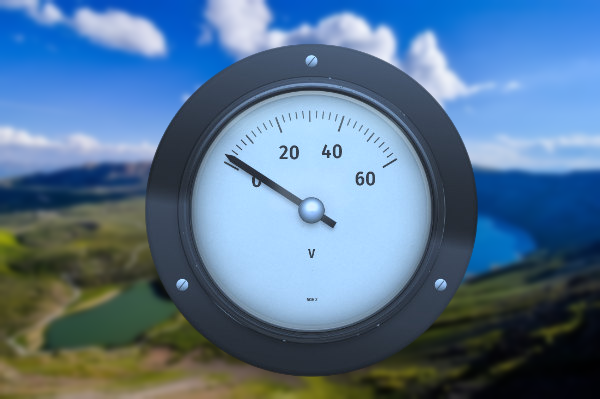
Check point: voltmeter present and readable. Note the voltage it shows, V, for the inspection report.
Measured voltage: 2 V
